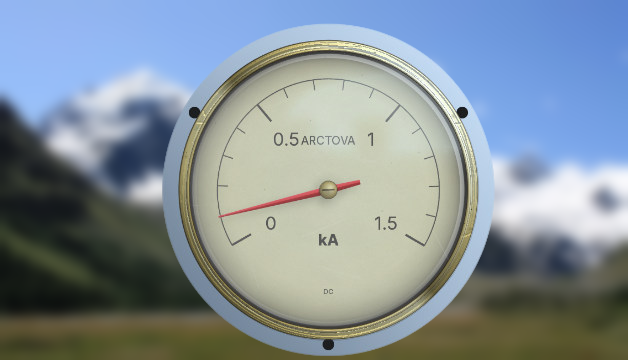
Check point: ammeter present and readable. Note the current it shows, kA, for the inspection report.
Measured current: 0.1 kA
